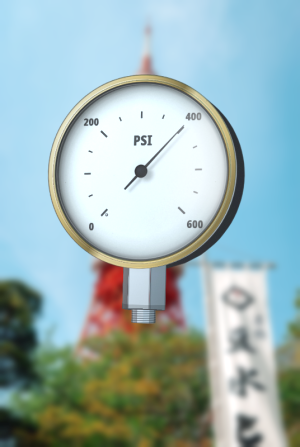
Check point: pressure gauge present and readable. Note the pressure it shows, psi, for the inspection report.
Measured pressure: 400 psi
